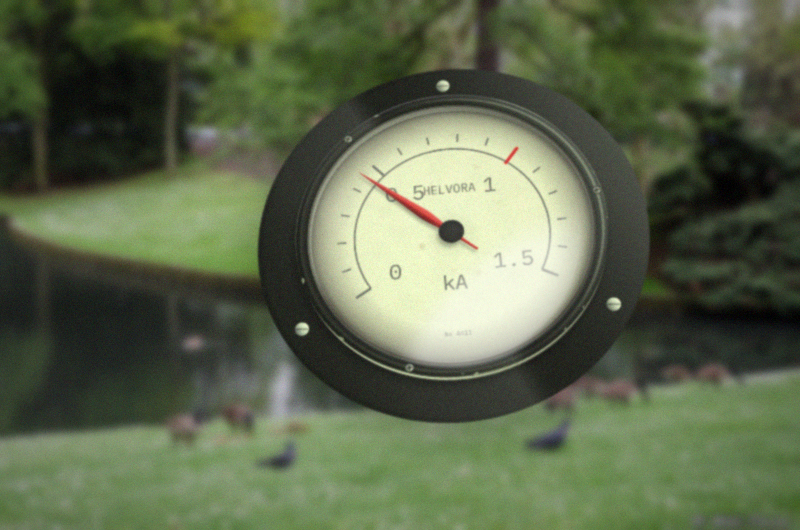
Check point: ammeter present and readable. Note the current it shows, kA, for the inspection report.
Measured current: 0.45 kA
